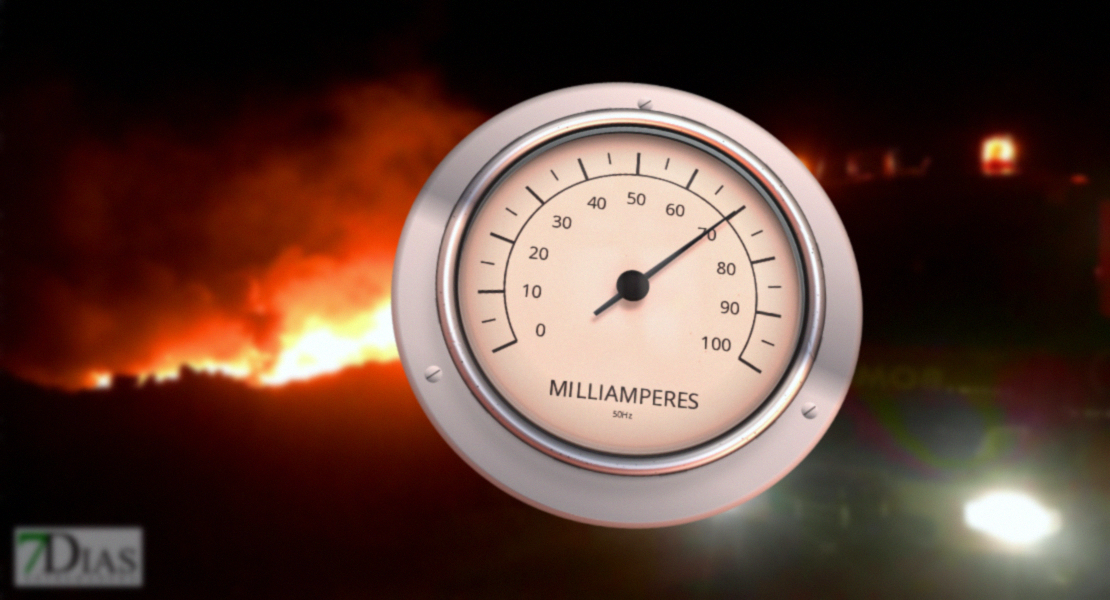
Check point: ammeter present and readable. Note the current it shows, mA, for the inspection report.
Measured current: 70 mA
